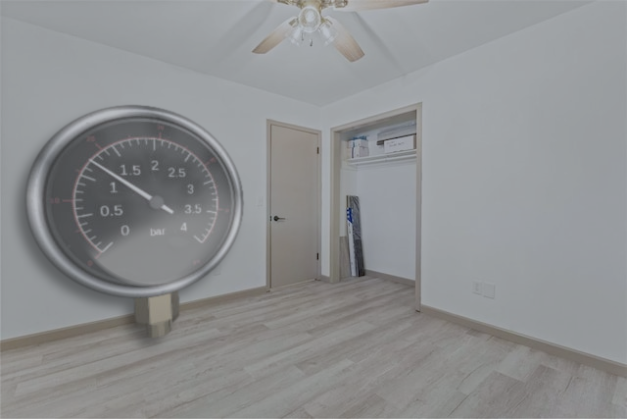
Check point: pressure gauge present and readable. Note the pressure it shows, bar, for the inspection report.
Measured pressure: 1.2 bar
